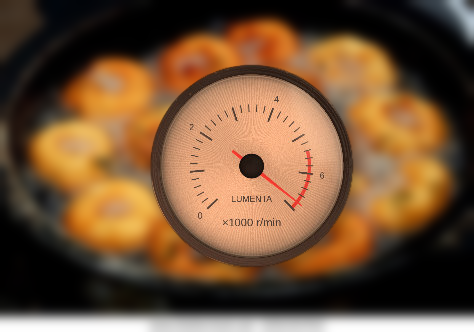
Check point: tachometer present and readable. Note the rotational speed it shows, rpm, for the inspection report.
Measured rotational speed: 6800 rpm
